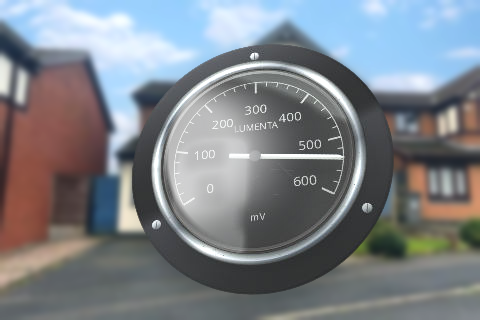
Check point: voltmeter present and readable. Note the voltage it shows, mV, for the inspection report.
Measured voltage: 540 mV
